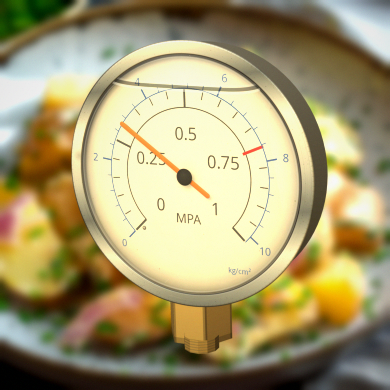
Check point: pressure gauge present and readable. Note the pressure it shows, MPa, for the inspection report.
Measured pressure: 0.3 MPa
